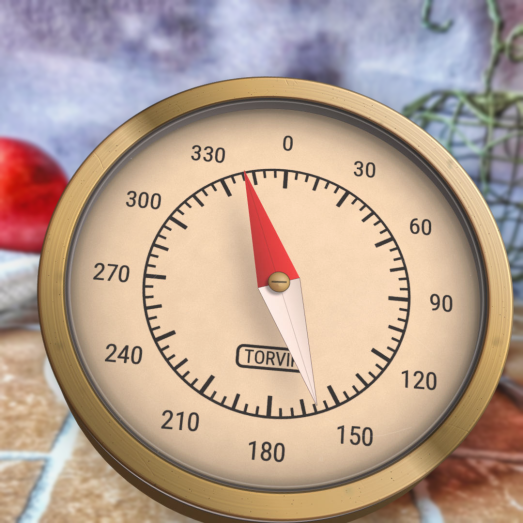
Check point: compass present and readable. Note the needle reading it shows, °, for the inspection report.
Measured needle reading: 340 °
